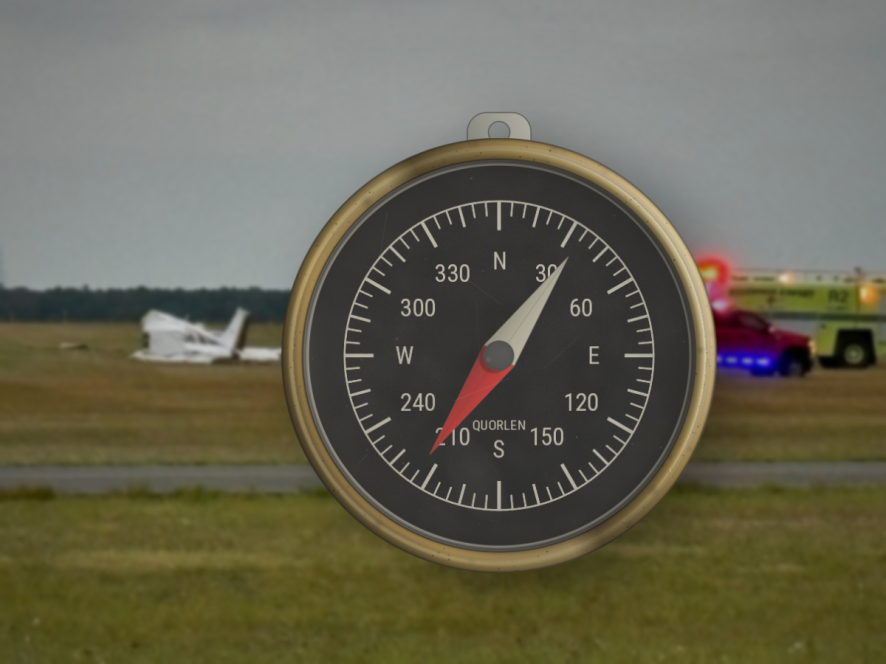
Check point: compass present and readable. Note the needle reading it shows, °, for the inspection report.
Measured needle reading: 215 °
